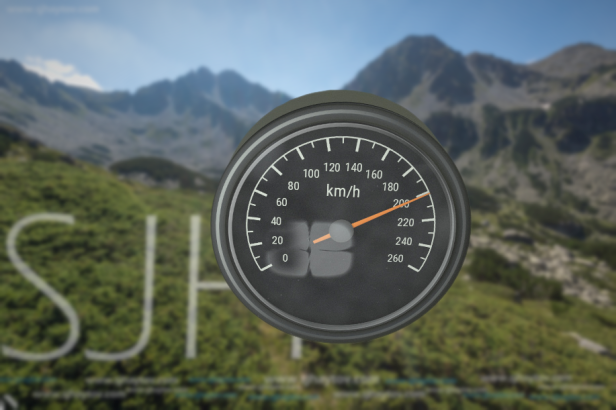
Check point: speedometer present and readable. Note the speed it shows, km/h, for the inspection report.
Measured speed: 200 km/h
